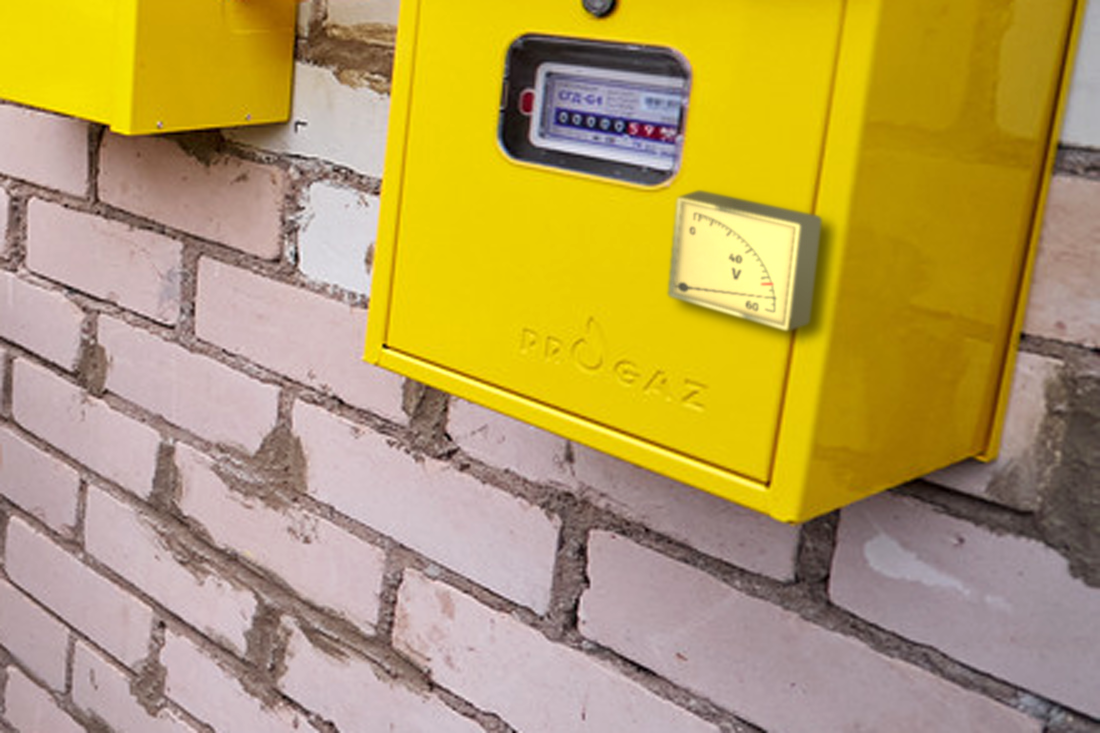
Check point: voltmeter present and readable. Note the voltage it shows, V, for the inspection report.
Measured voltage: 56 V
